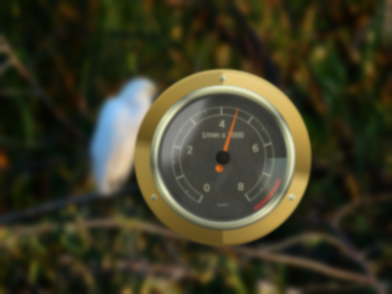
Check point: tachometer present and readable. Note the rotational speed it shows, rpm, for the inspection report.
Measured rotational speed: 4500 rpm
